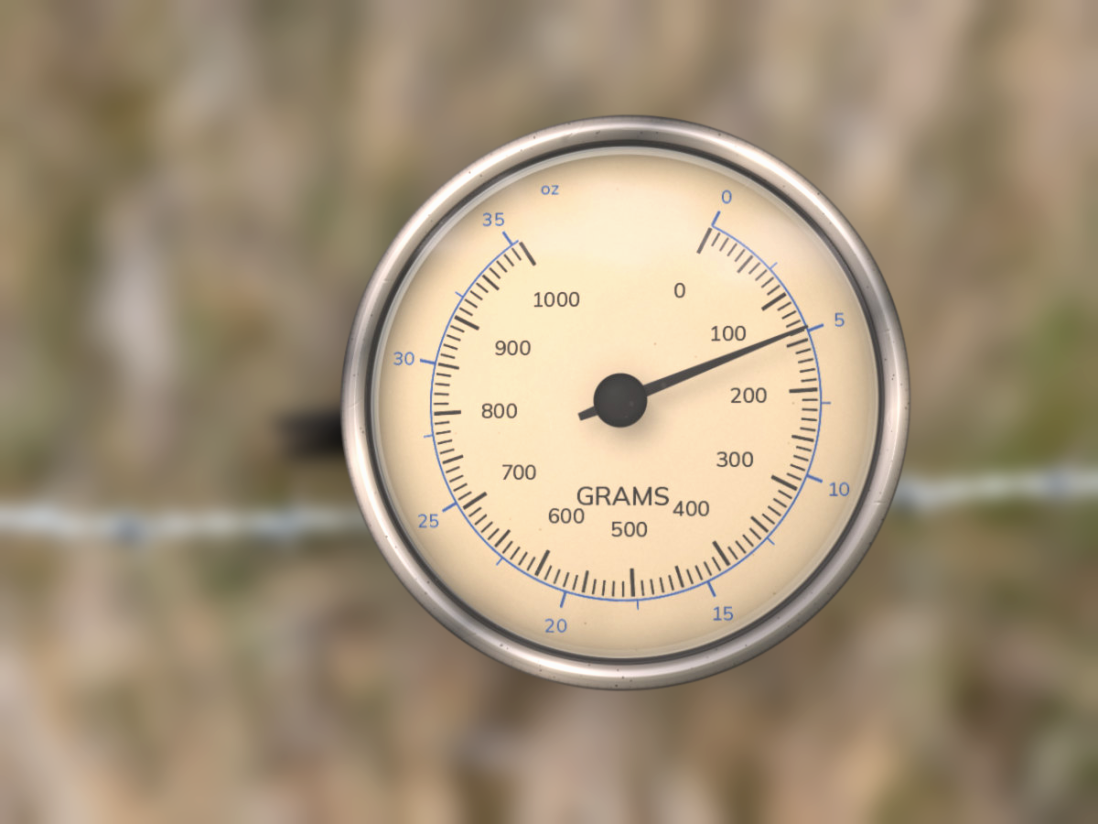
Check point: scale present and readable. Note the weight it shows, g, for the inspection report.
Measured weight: 140 g
